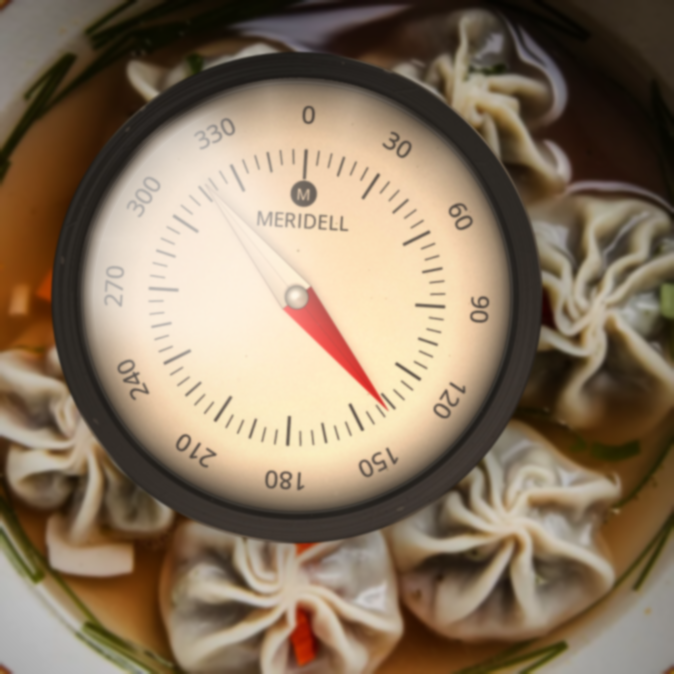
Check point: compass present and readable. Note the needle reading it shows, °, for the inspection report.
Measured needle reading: 137.5 °
